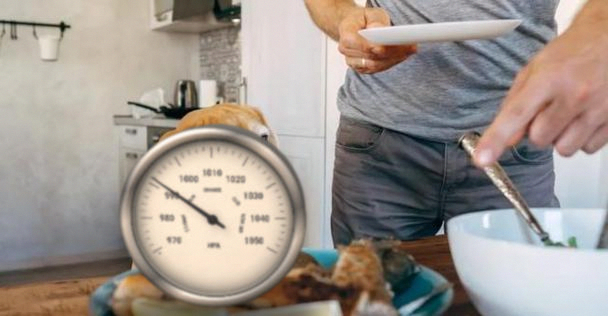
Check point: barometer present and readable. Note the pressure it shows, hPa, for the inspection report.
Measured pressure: 992 hPa
